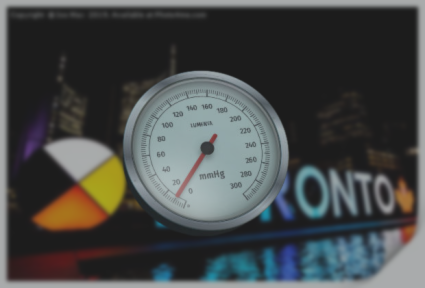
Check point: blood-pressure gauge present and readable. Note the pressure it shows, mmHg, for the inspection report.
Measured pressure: 10 mmHg
